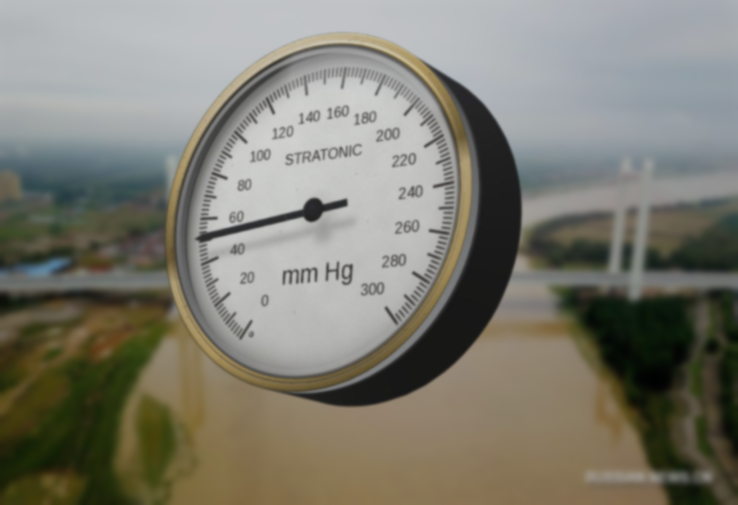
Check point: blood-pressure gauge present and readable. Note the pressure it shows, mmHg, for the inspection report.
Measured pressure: 50 mmHg
